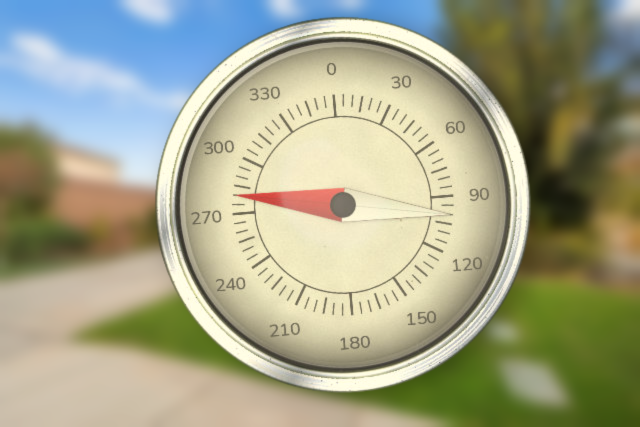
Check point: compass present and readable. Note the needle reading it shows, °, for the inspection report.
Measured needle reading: 280 °
